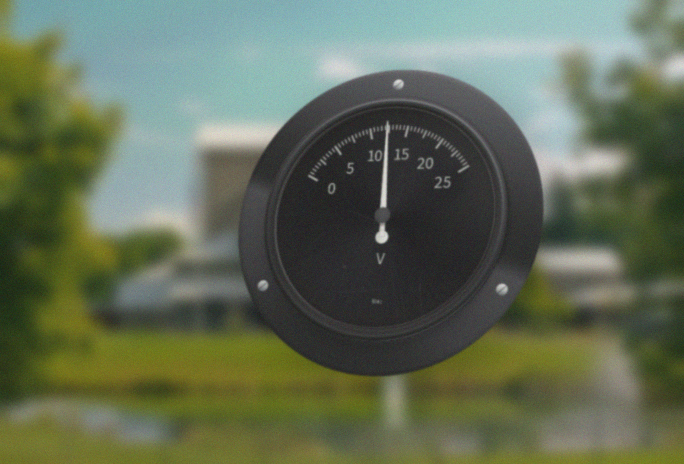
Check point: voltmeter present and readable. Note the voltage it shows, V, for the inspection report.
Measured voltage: 12.5 V
